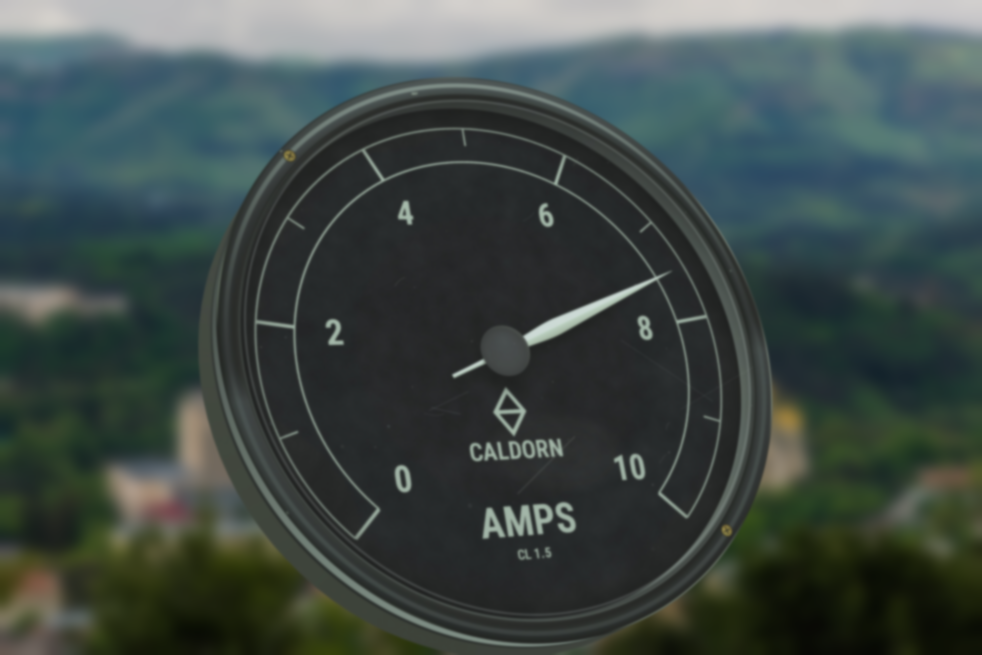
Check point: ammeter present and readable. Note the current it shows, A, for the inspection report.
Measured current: 7.5 A
